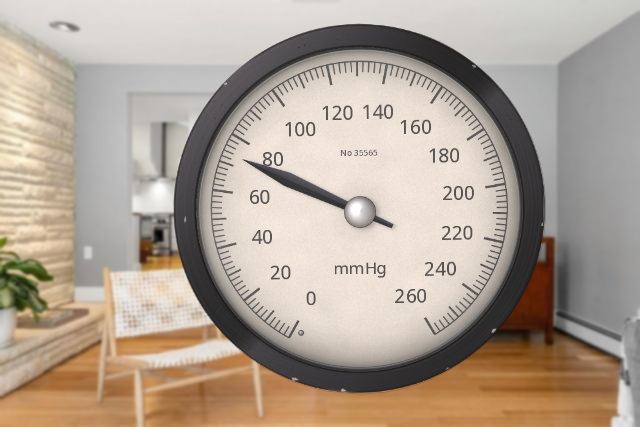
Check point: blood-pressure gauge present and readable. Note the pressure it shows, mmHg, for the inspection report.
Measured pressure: 74 mmHg
